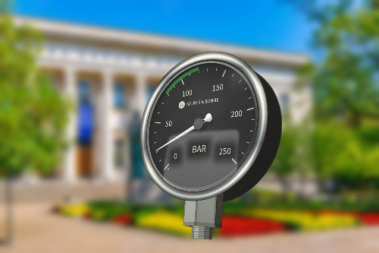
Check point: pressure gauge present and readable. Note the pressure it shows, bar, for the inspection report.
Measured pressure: 20 bar
